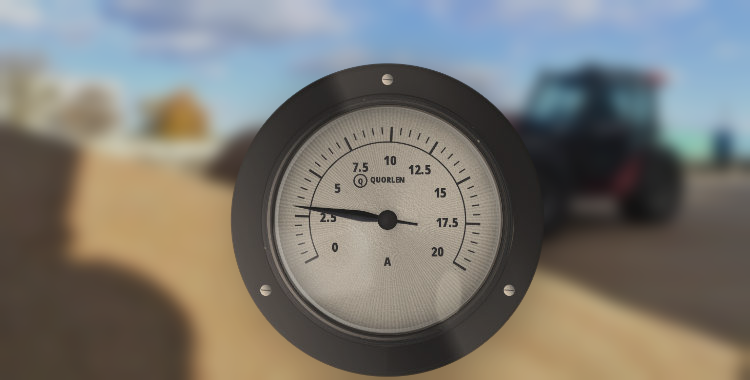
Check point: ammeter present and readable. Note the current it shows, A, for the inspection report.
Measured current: 3 A
